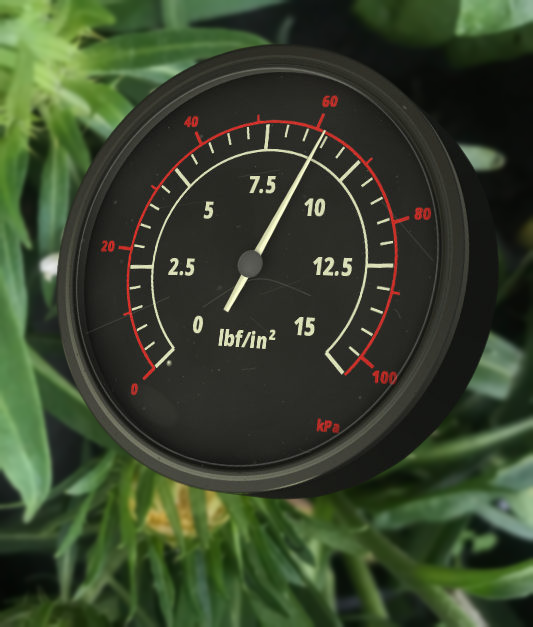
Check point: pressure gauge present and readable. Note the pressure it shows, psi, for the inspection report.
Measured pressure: 9 psi
